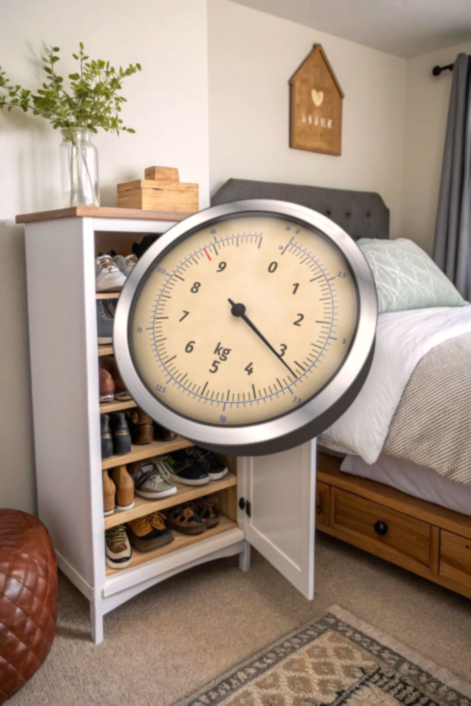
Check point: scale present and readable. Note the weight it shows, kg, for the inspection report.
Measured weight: 3.2 kg
